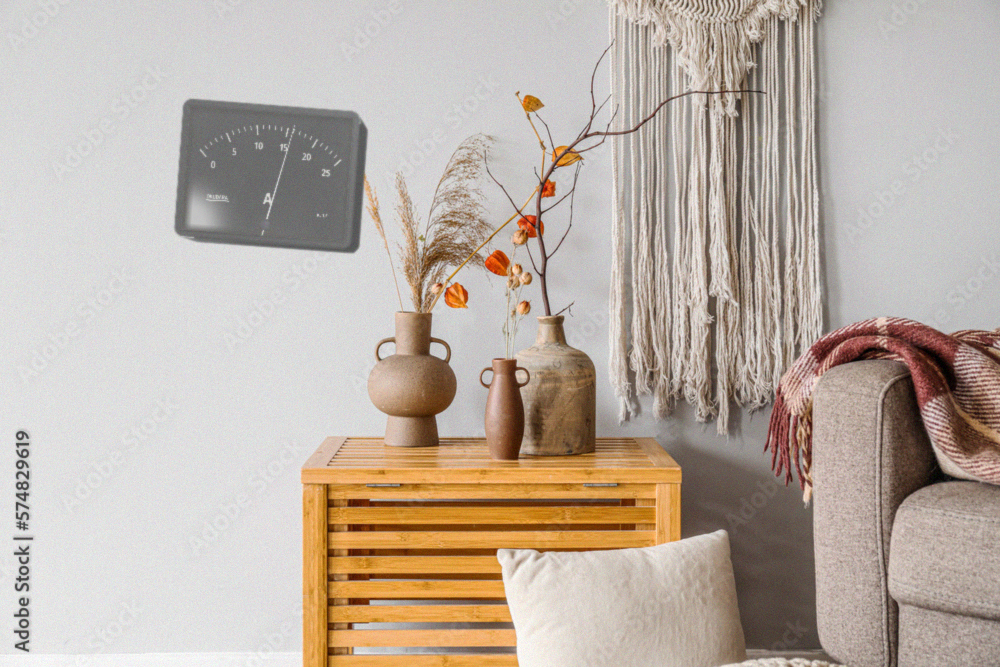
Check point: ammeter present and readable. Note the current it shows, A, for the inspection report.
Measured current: 16 A
